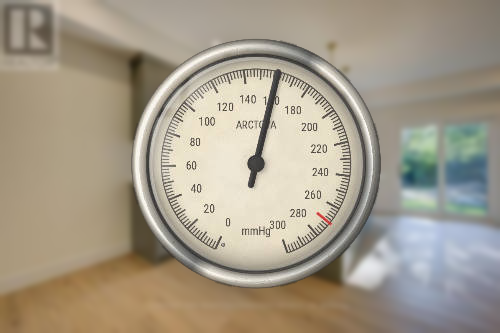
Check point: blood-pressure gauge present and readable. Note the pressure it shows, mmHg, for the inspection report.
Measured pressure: 160 mmHg
